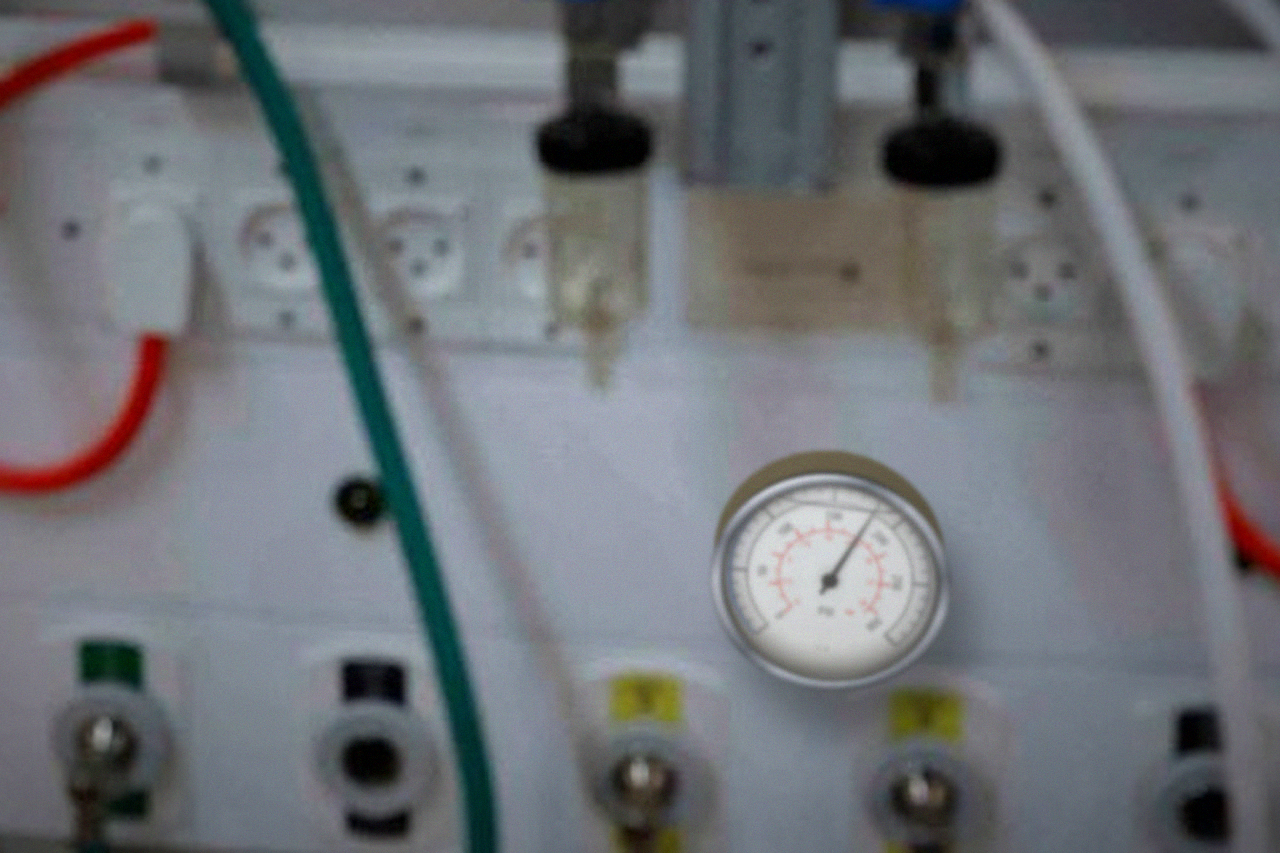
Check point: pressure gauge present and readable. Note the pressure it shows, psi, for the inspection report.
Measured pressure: 180 psi
